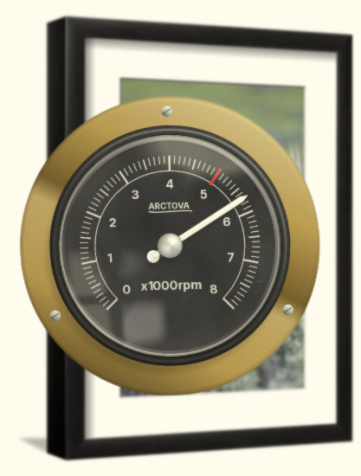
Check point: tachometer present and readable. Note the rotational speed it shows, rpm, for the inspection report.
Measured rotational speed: 5700 rpm
